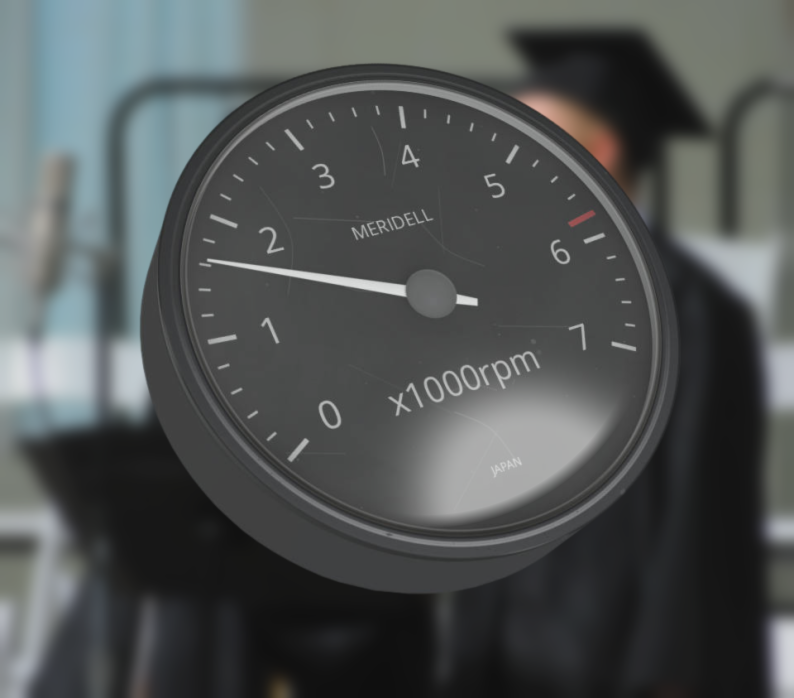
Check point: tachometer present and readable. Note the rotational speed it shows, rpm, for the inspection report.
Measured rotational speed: 1600 rpm
